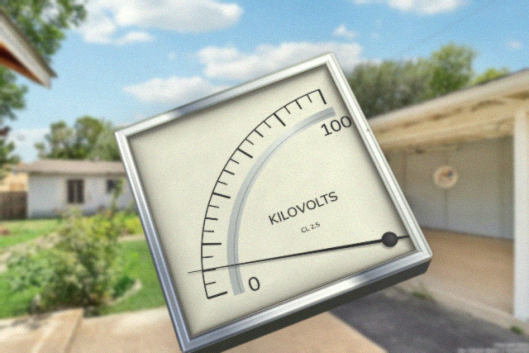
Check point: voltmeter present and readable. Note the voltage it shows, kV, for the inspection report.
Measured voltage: 10 kV
